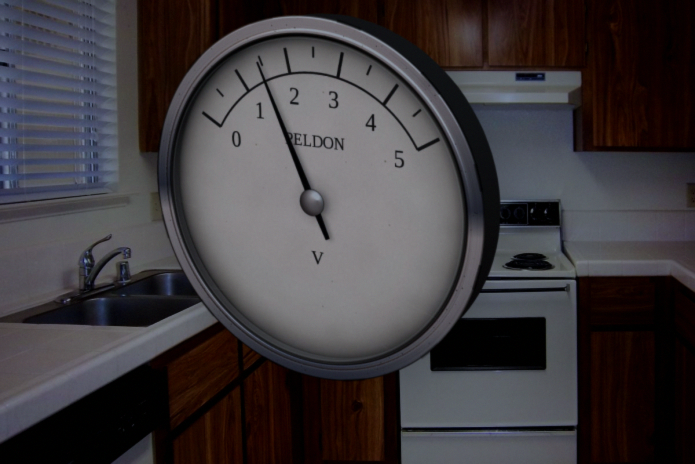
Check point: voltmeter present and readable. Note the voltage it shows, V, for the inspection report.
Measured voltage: 1.5 V
